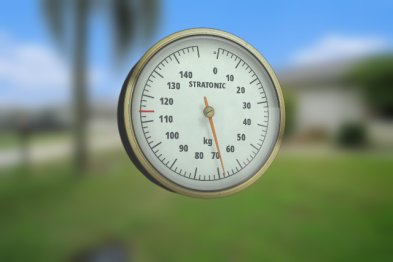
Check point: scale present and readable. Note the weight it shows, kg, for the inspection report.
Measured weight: 68 kg
